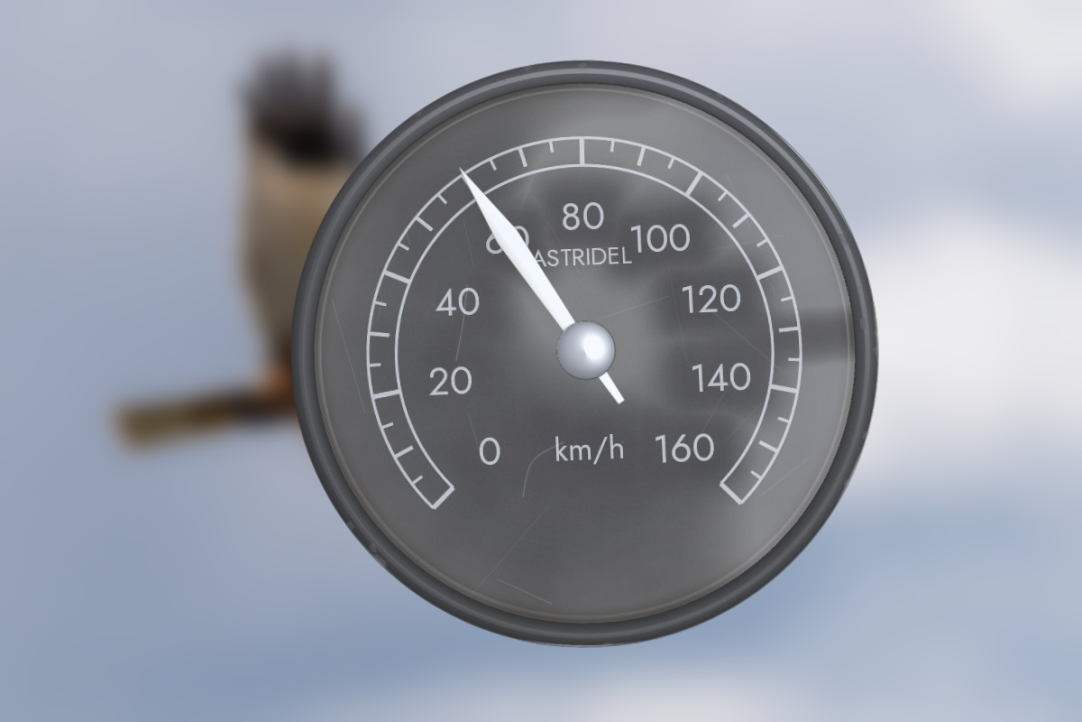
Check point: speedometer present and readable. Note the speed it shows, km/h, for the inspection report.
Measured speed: 60 km/h
